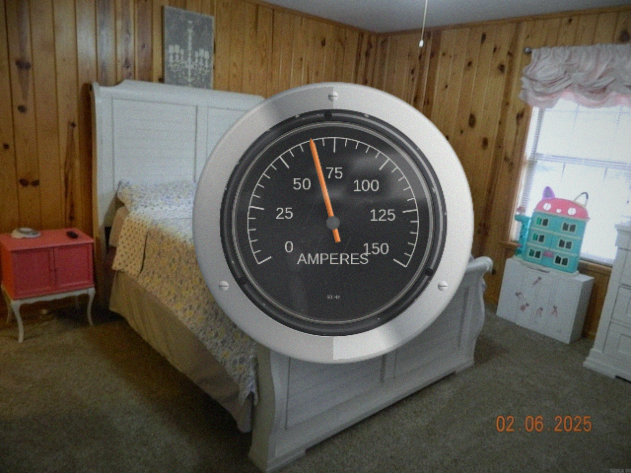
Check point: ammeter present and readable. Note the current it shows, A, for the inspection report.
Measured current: 65 A
